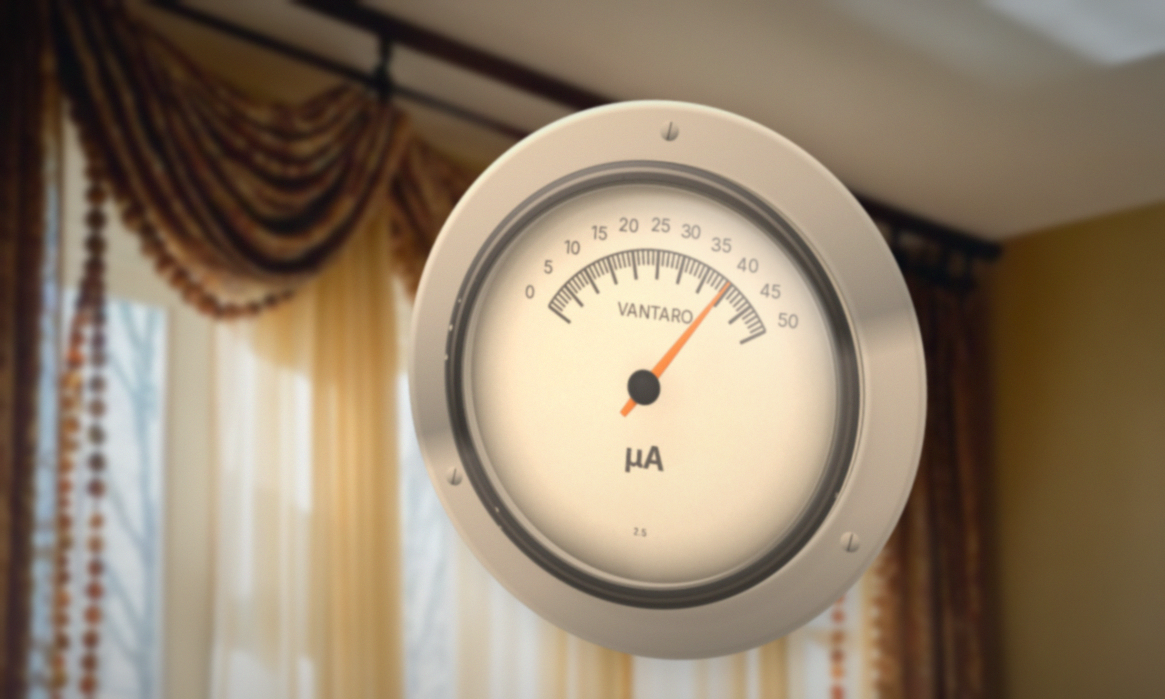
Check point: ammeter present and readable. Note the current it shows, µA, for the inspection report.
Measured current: 40 µA
